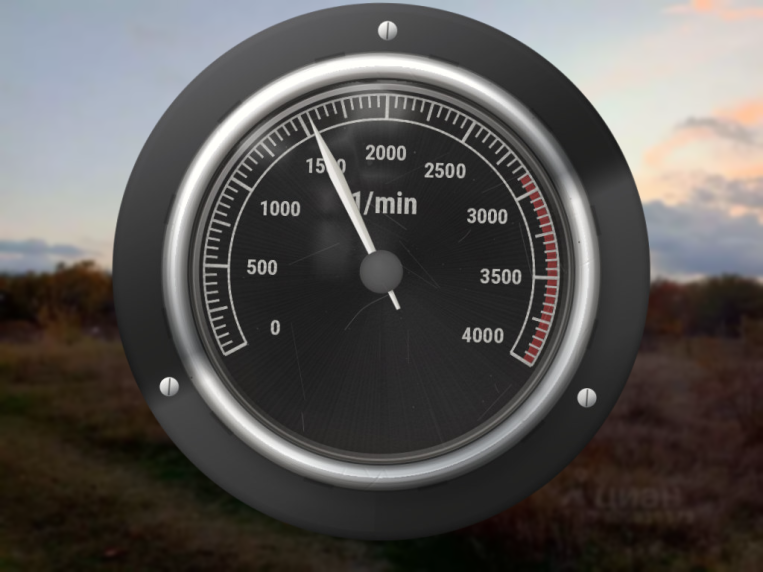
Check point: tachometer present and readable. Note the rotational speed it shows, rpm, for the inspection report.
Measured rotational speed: 1550 rpm
